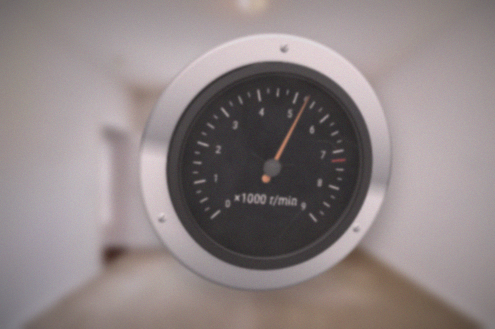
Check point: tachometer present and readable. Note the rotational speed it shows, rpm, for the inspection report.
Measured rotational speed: 5250 rpm
